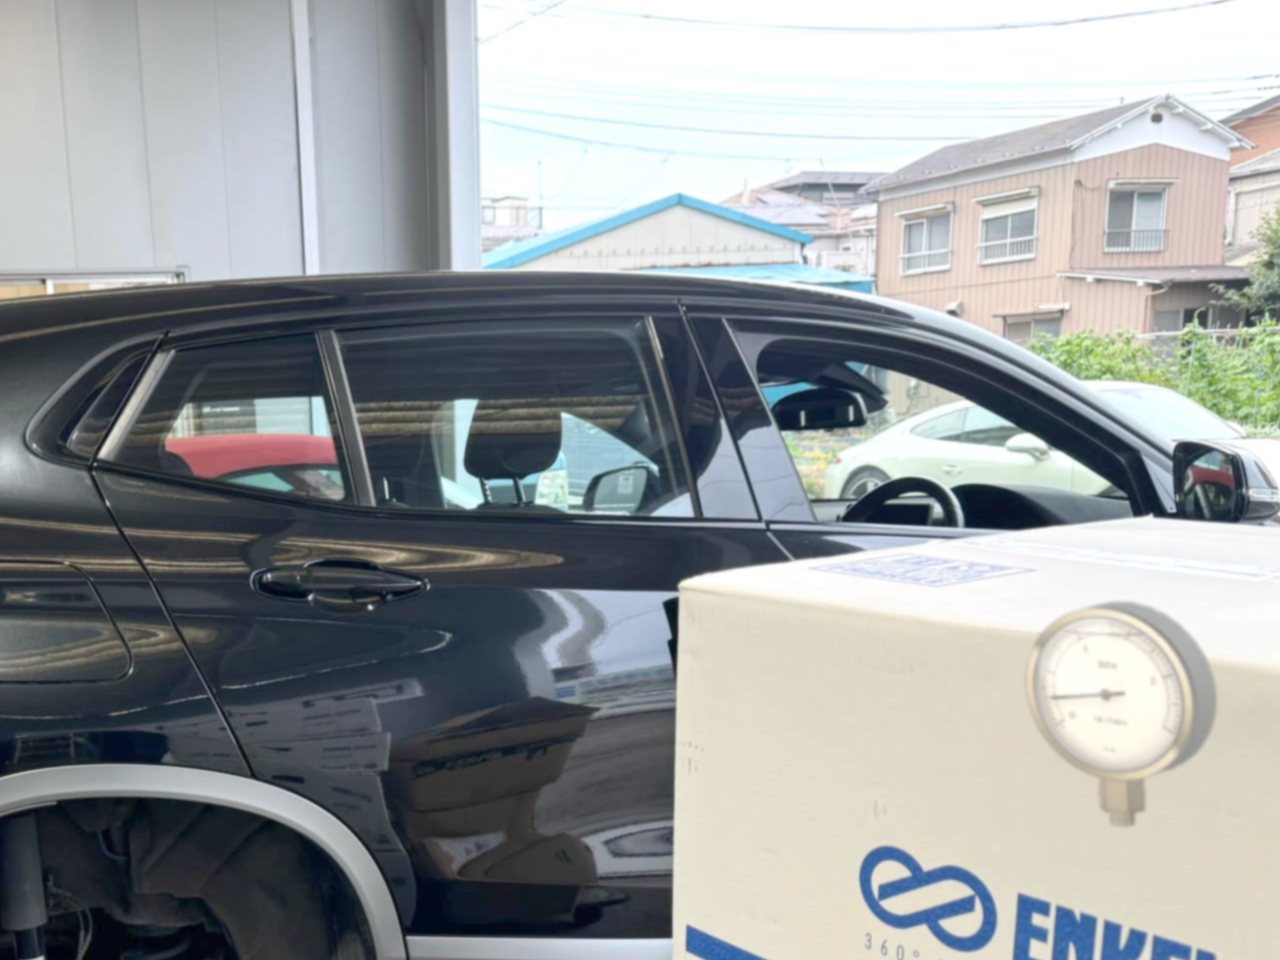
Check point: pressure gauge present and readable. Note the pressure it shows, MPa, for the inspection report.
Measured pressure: 0.25 MPa
